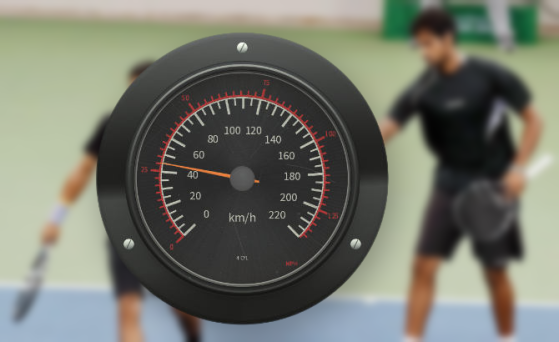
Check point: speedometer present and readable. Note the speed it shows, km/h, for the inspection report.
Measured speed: 45 km/h
